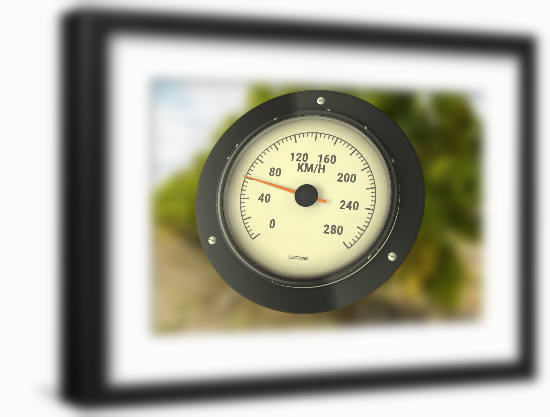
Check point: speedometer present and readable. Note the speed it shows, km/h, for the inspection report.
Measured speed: 60 km/h
